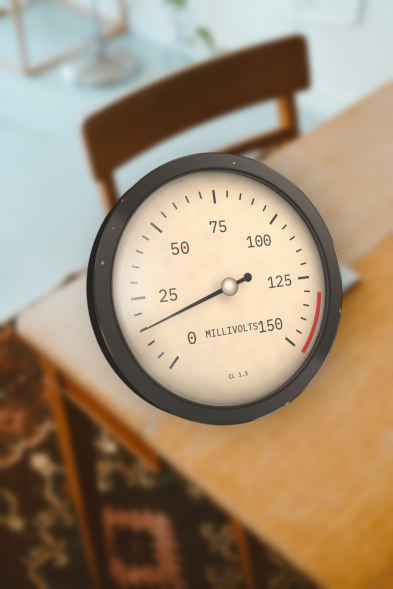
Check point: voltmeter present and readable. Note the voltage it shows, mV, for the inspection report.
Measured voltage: 15 mV
